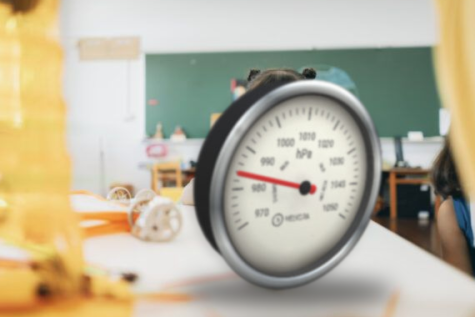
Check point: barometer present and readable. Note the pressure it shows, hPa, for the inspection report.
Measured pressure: 984 hPa
